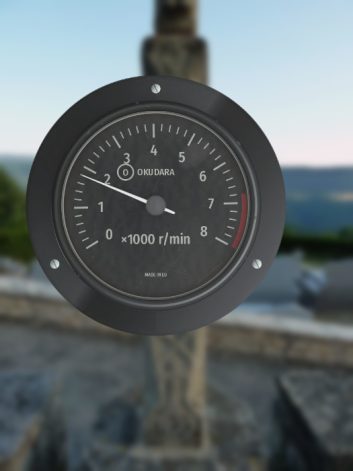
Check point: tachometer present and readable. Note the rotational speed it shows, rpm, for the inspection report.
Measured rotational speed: 1800 rpm
